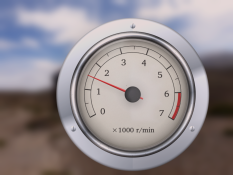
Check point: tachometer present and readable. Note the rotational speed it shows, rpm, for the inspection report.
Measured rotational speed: 1500 rpm
